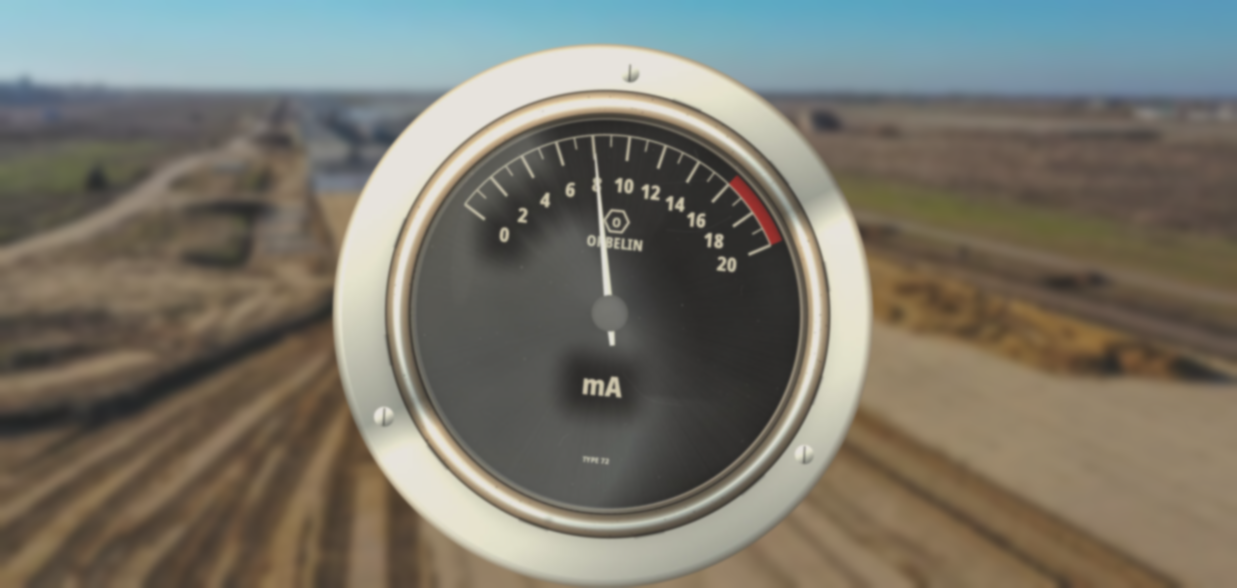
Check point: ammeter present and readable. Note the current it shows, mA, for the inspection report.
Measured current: 8 mA
